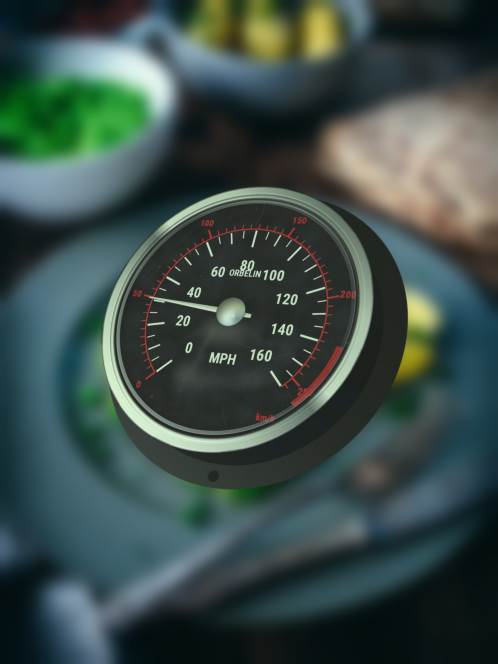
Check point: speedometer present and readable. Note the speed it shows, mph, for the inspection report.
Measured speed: 30 mph
